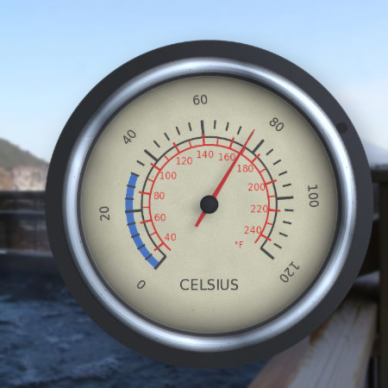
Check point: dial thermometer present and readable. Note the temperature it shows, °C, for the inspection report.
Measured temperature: 76 °C
